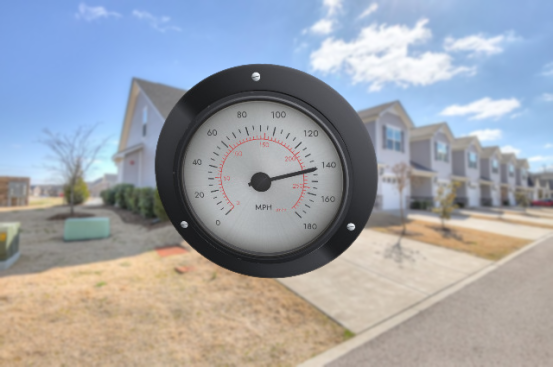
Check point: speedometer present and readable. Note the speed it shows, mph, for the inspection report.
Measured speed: 140 mph
